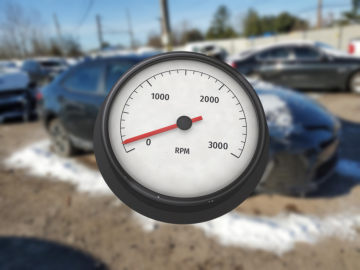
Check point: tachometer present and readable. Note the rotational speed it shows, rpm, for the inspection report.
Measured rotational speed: 100 rpm
